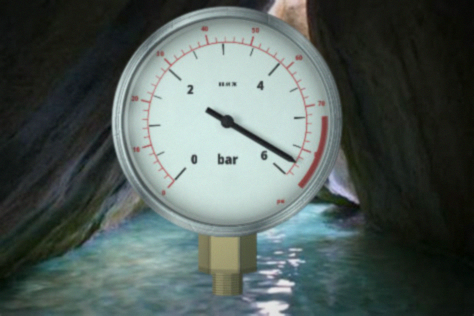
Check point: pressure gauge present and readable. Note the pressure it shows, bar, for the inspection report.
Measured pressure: 5.75 bar
